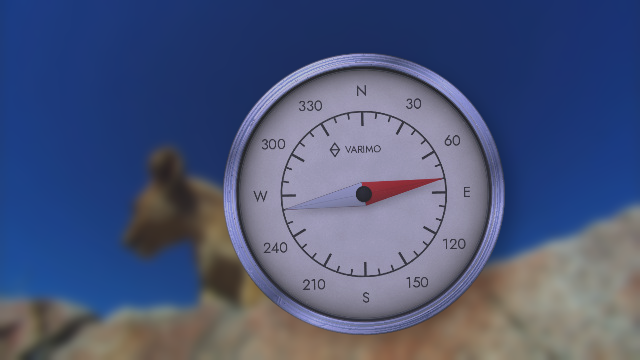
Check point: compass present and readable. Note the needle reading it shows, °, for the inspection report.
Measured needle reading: 80 °
